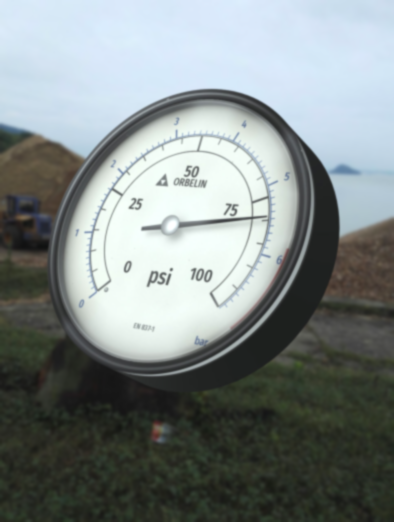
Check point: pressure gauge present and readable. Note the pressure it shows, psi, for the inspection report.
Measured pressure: 80 psi
